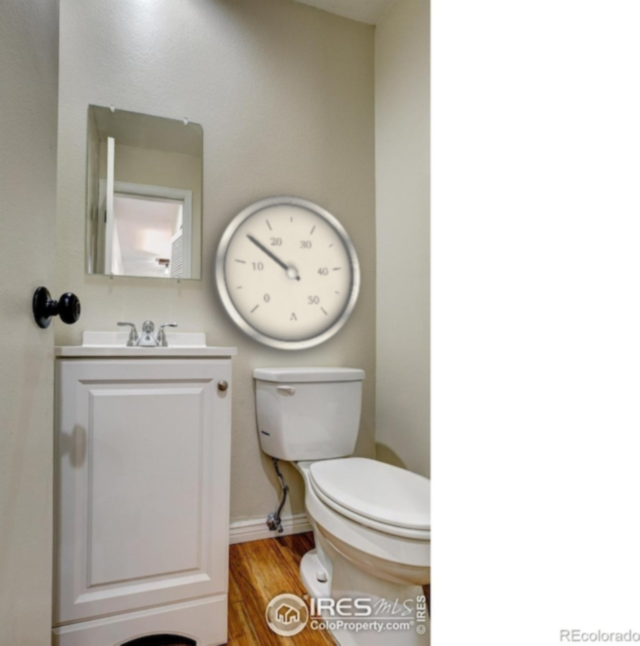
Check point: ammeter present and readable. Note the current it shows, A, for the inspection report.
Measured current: 15 A
